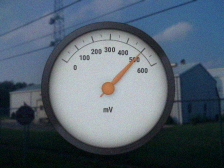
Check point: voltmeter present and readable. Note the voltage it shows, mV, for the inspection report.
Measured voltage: 500 mV
